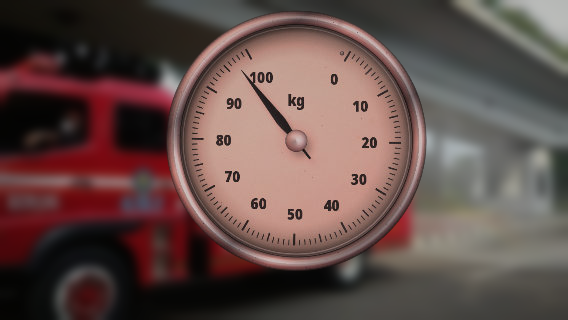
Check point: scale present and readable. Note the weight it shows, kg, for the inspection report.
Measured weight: 97 kg
